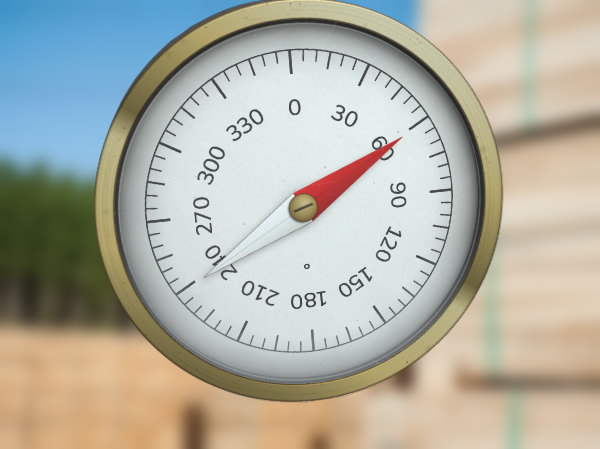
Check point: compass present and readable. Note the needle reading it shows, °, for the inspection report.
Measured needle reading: 60 °
